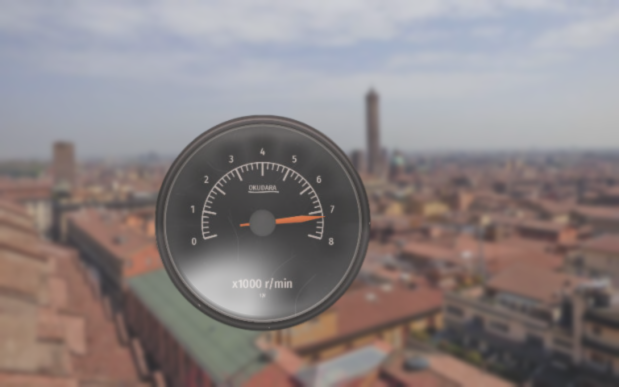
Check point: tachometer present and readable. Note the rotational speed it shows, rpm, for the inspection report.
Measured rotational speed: 7200 rpm
